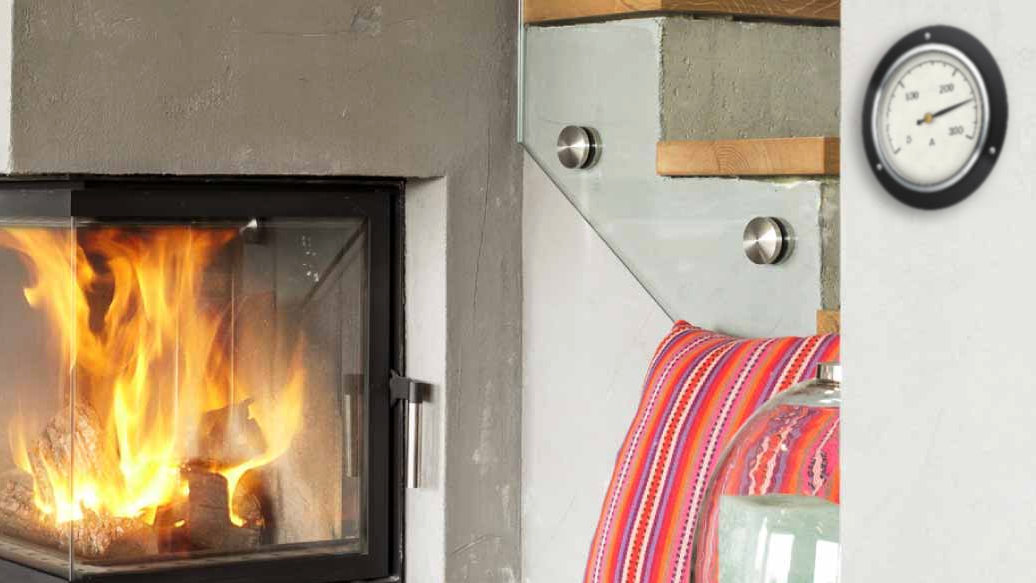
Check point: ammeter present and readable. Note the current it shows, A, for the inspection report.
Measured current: 250 A
